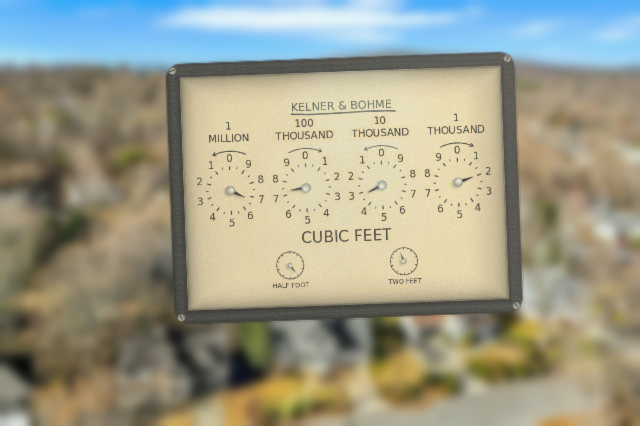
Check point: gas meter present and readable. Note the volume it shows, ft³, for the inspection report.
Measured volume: 673200 ft³
